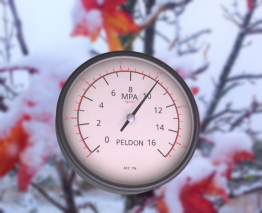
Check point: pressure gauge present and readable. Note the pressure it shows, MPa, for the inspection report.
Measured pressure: 10 MPa
